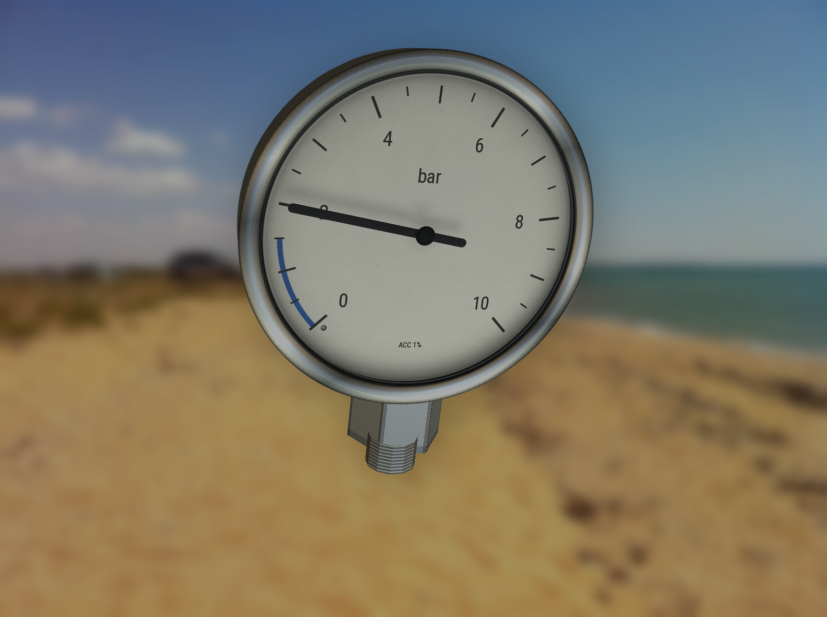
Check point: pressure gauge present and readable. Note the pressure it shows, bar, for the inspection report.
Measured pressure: 2 bar
